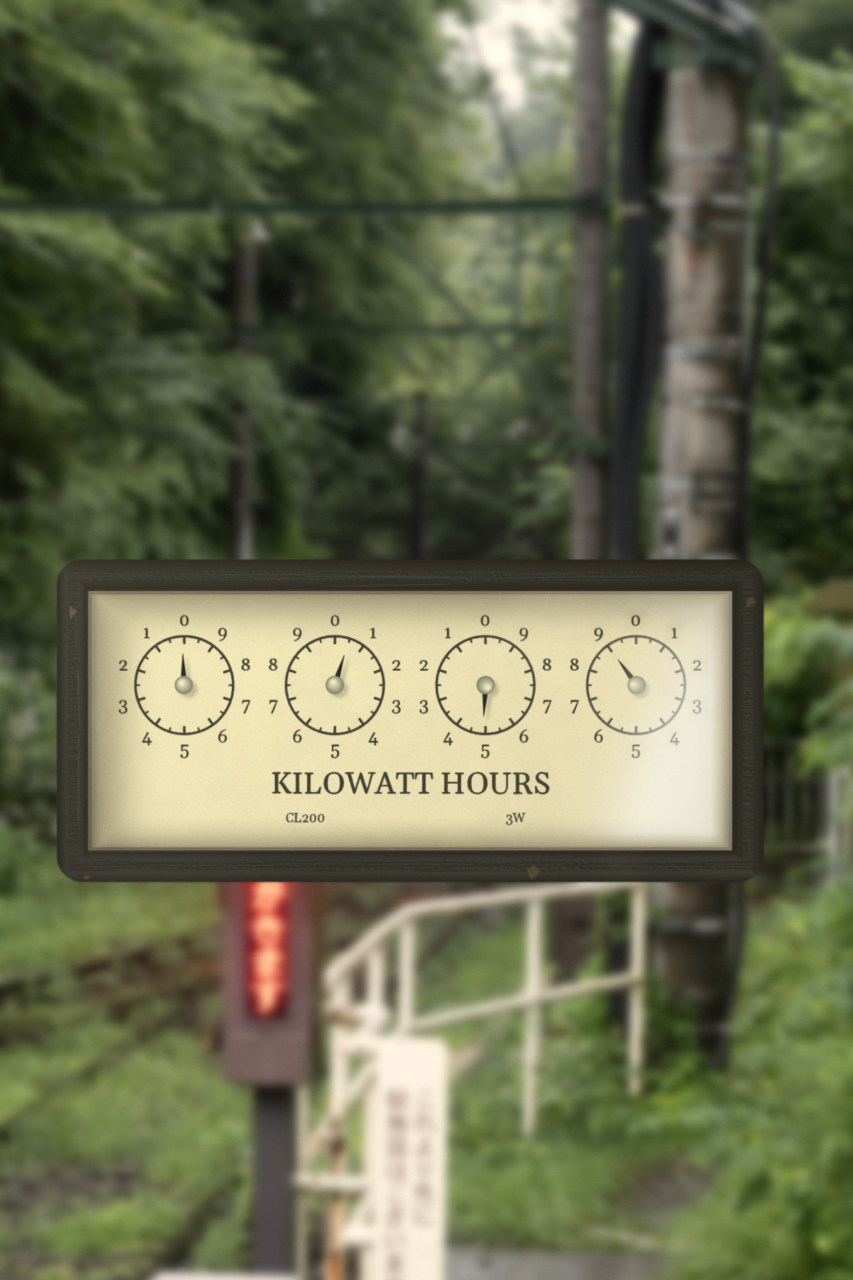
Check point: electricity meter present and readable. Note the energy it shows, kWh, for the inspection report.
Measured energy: 49 kWh
